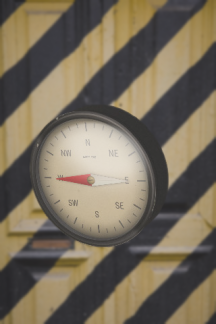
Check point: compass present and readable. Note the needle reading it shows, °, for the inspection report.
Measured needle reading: 270 °
